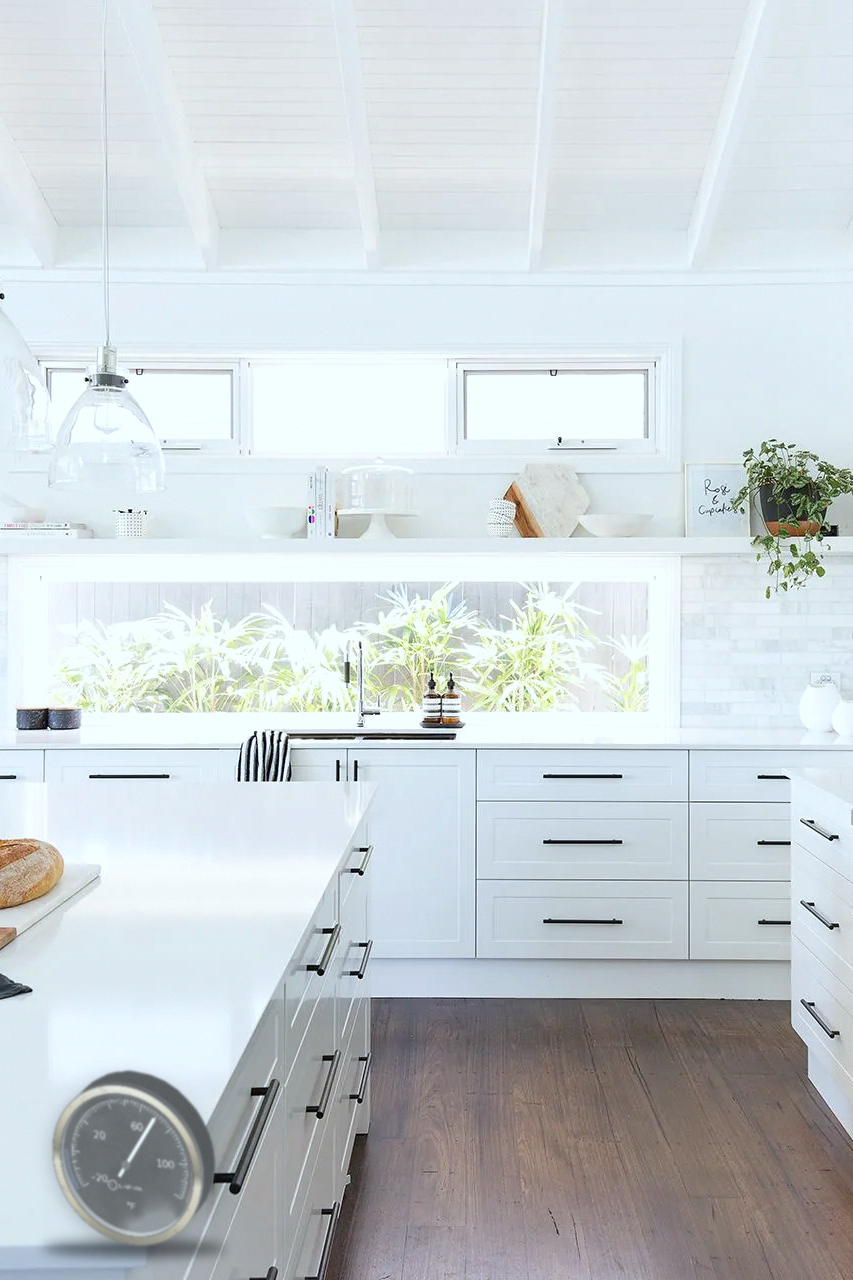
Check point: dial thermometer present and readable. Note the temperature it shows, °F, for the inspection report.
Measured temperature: 70 °F
